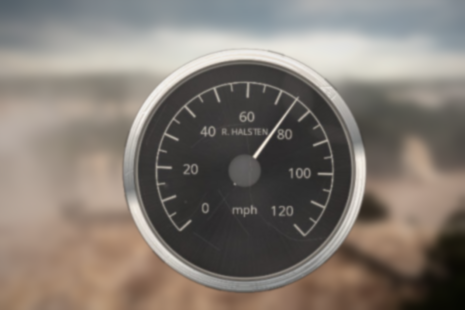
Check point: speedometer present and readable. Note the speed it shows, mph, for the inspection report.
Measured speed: 75 mph
